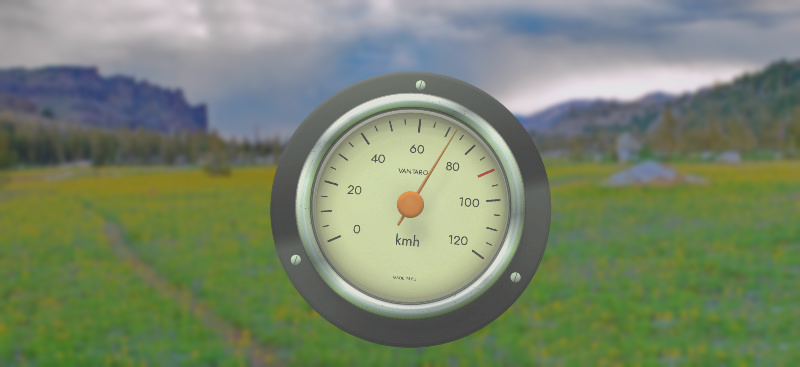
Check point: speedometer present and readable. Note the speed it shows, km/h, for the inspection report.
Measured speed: 72.5 km/h
